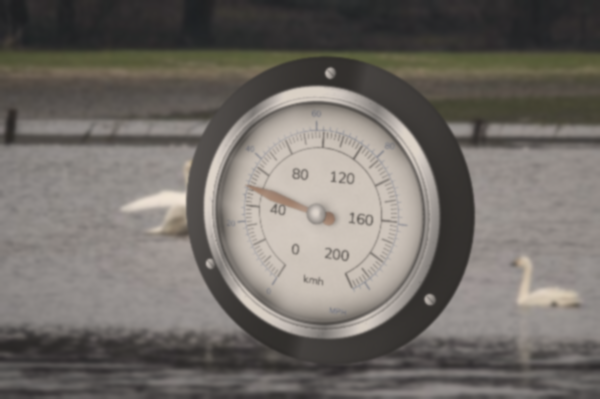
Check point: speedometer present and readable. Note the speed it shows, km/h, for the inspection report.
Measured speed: 50 km/h
